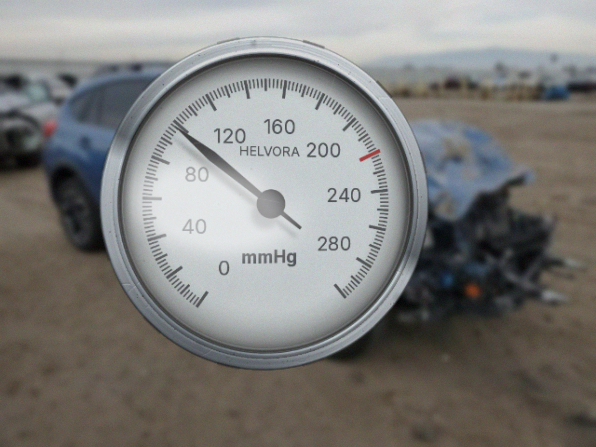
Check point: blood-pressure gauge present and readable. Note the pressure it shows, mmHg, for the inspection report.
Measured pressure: 98 mmHg
